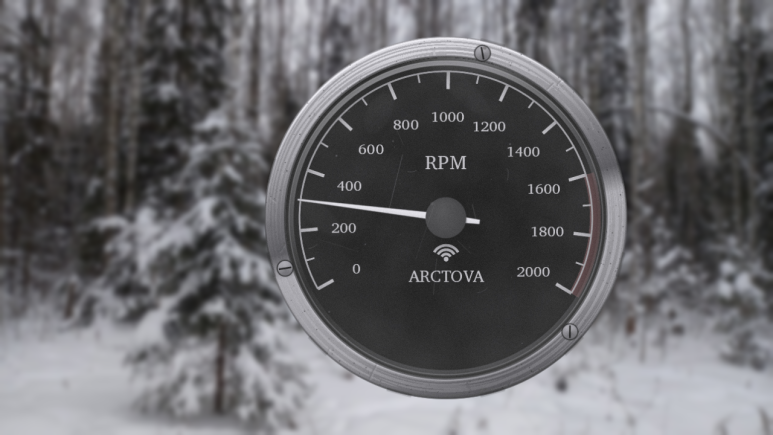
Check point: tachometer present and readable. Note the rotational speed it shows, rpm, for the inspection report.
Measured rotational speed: 300 rpm
